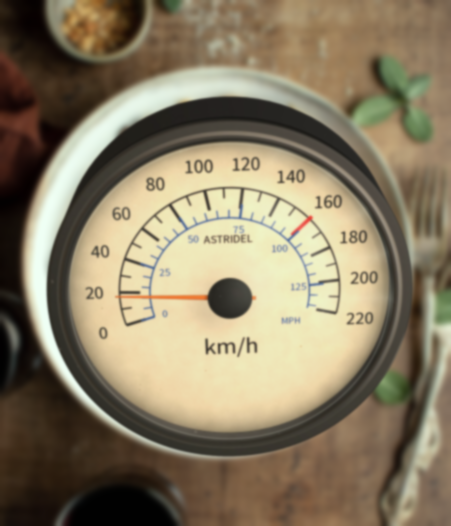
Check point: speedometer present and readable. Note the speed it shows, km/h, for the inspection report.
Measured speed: 20 km/h
